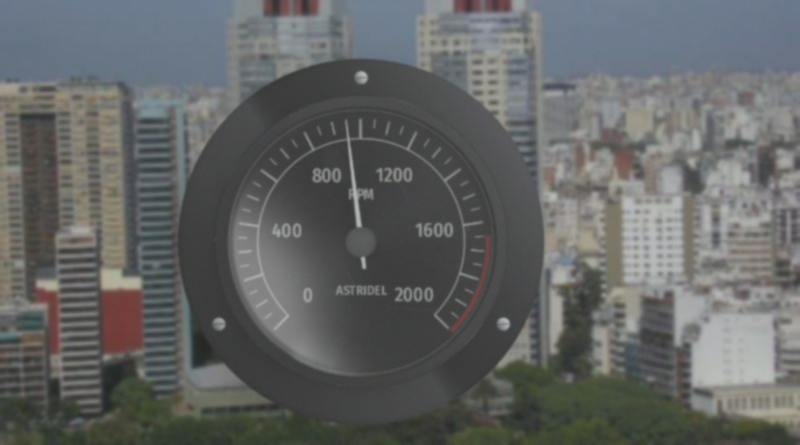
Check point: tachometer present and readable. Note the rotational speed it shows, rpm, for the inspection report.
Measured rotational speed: 950 rpm
